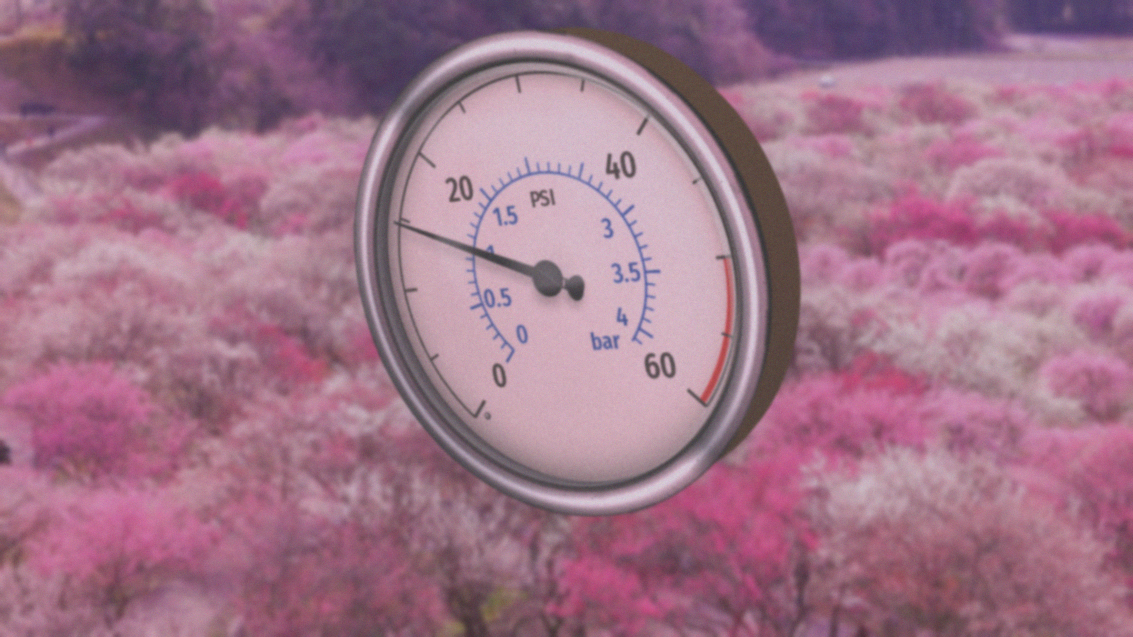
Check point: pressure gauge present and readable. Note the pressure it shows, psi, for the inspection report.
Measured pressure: 15 psi
